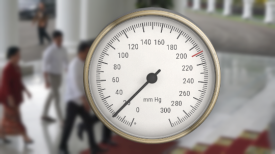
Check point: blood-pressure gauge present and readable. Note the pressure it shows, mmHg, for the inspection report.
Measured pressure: 20 mmHg
